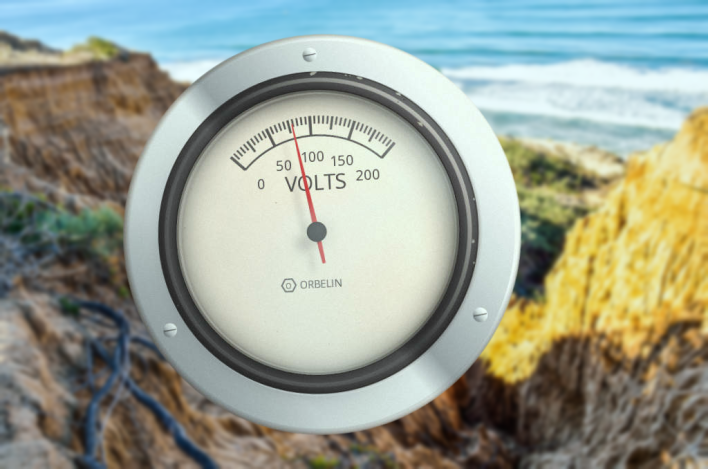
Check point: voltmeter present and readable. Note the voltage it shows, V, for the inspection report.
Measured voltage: 80 V
